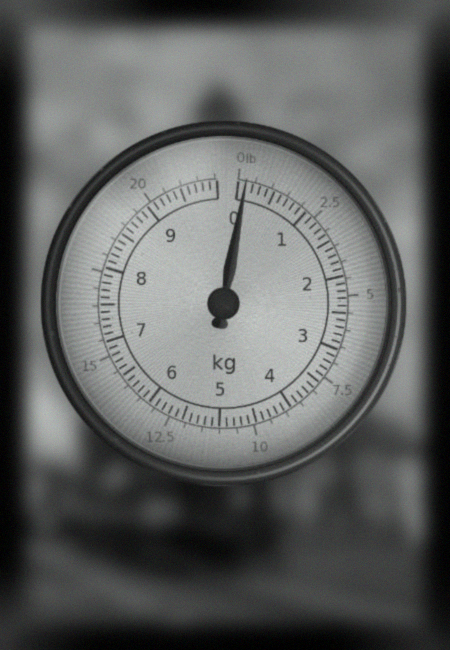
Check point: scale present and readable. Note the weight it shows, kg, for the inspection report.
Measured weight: 0.1 kg
